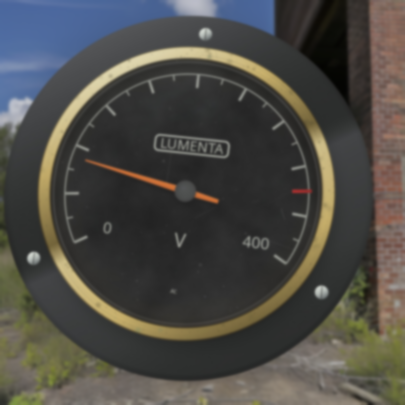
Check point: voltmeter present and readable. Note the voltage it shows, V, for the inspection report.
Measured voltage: 70 V
